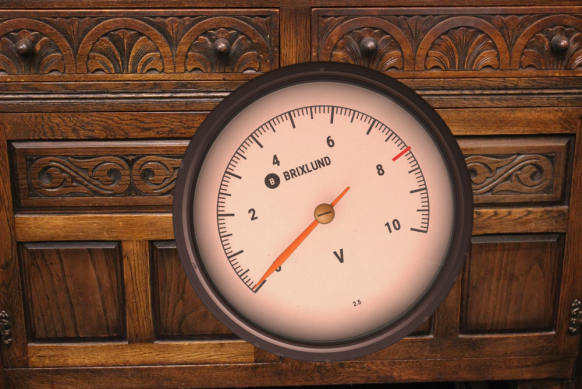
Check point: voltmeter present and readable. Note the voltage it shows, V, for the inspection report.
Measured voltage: 0.1 V
